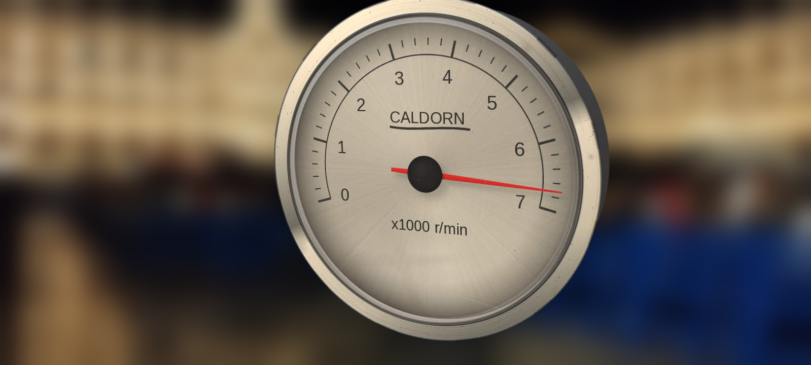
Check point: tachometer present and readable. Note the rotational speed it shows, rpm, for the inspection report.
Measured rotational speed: 6700 rpm
